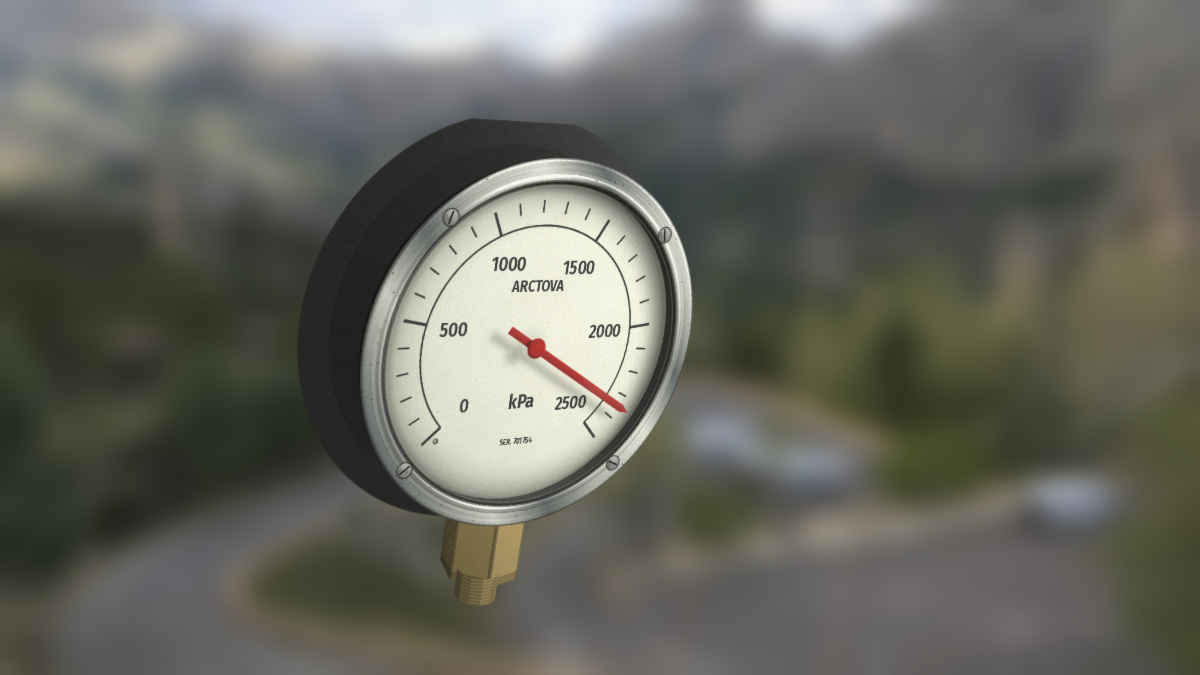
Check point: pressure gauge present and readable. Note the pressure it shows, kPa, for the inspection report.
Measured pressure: 2350 kPa
